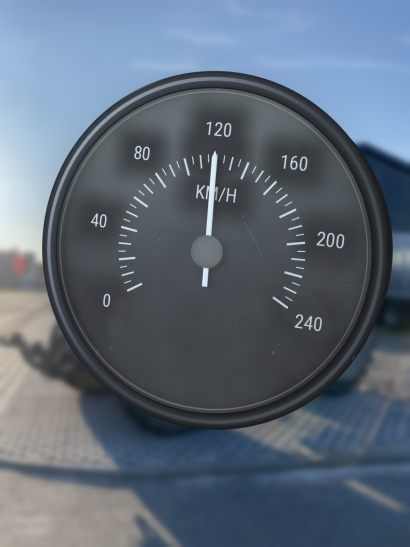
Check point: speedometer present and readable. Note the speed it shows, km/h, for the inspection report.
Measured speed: 120 km/h
